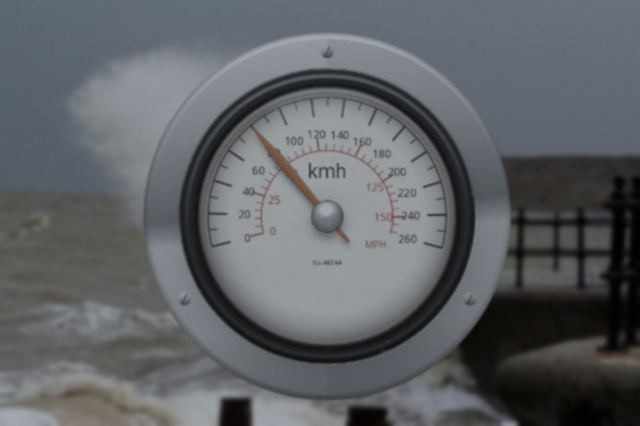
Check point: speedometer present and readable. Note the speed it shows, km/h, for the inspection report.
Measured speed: 80 km/h
